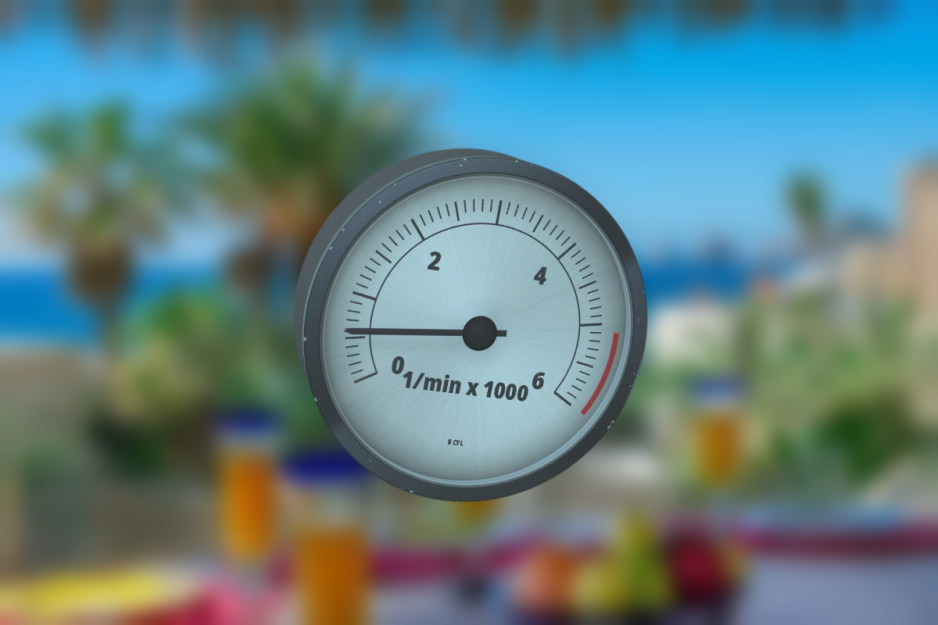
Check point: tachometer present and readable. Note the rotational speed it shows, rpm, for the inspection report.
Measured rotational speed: 600 rpm
